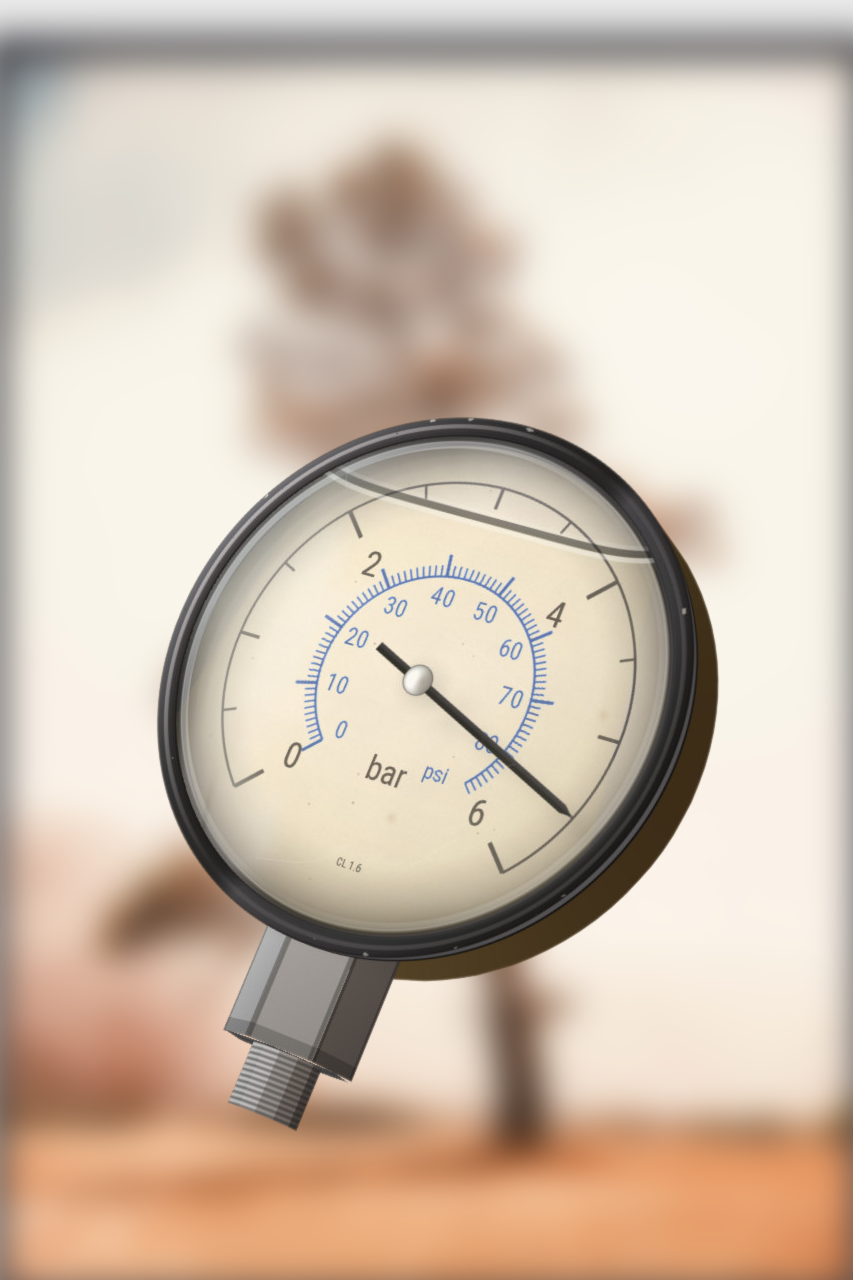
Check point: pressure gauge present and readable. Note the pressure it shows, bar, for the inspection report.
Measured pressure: 5.5 bar
